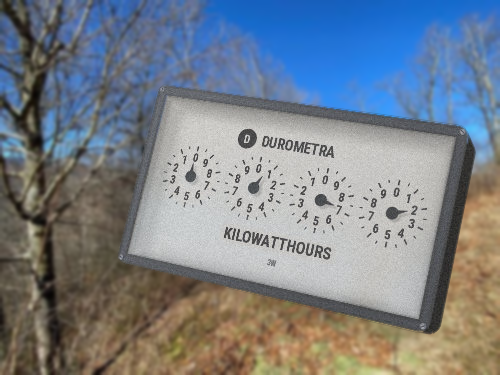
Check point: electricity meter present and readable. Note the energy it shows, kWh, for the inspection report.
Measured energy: 72 kWh
